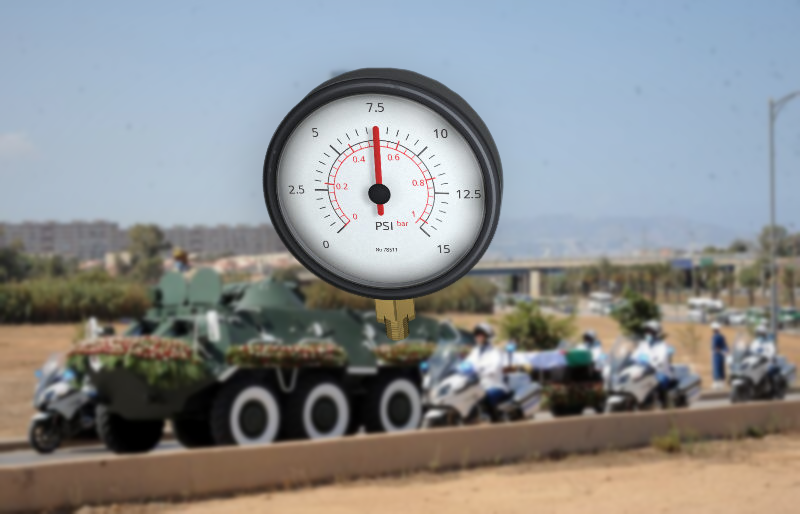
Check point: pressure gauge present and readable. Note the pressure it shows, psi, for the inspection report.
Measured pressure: 7.5 psi
